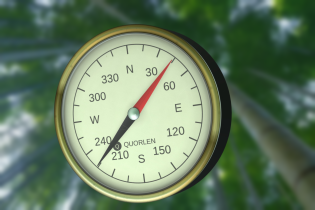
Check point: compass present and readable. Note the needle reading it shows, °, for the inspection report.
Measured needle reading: 45 °
